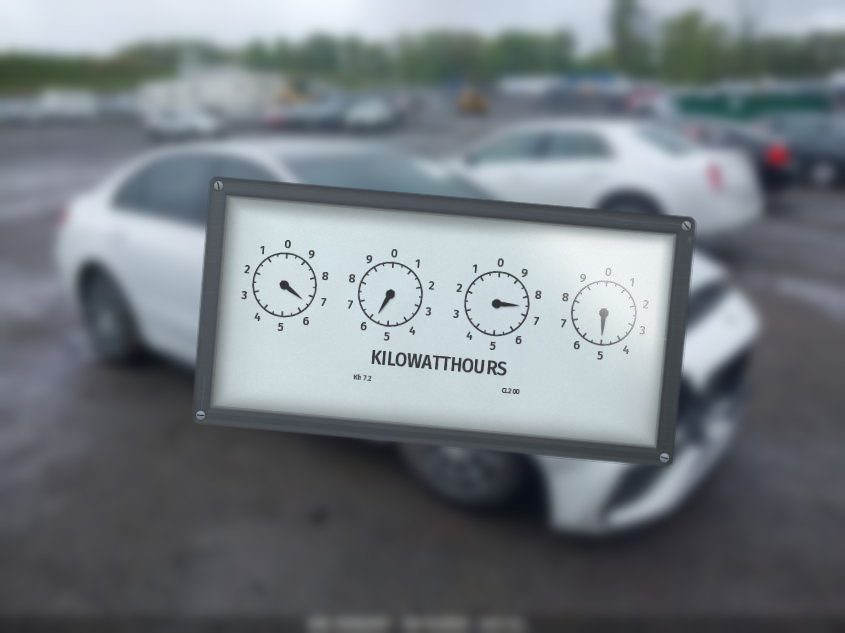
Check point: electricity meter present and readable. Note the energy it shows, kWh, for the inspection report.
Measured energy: 6575 kWh
